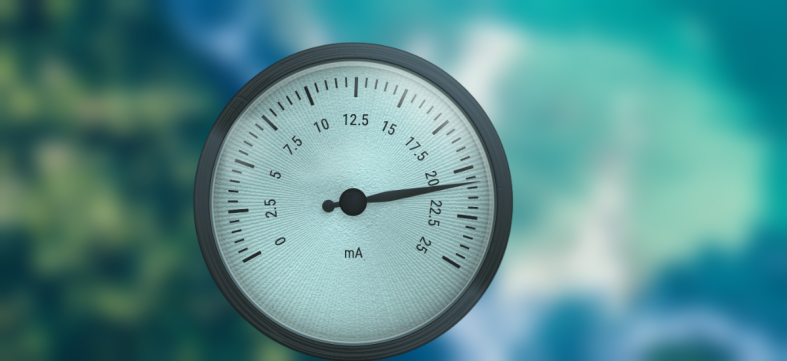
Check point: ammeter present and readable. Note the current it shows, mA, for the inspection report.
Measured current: 20.75 mA
